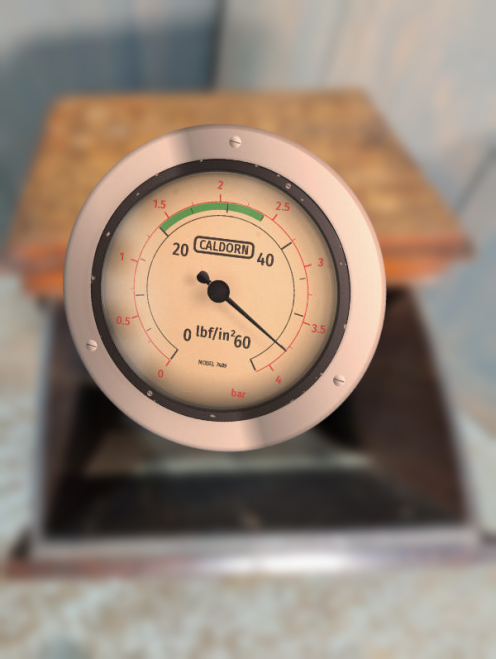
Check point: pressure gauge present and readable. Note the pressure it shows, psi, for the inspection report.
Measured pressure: 55 psi
